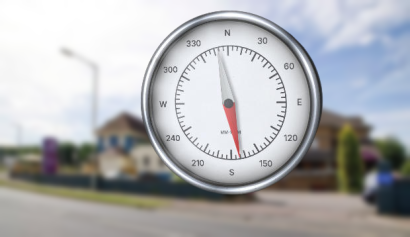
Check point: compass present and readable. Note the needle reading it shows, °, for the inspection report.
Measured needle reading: 170 °
